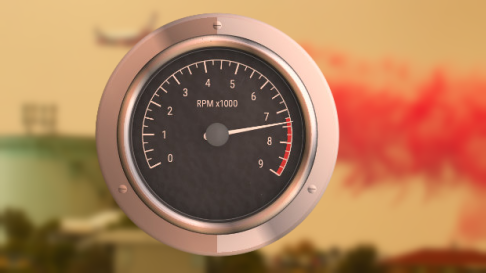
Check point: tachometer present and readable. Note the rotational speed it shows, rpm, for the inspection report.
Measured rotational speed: 7375 rpm
